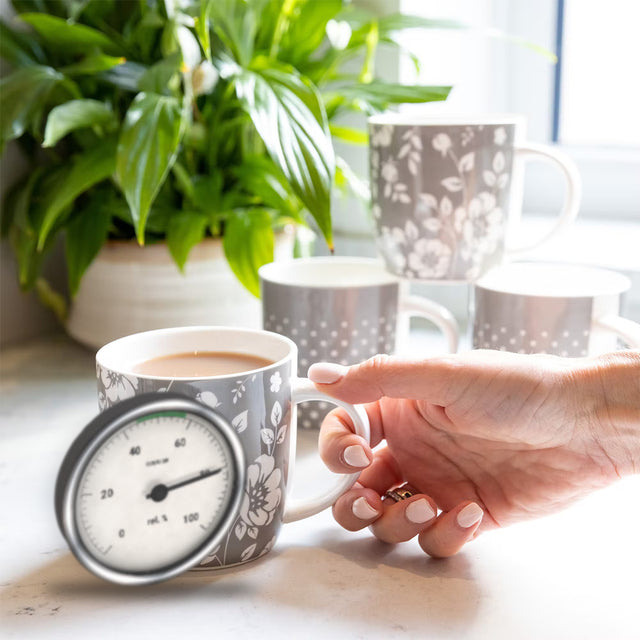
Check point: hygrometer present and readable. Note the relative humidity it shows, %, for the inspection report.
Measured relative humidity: 80 %
